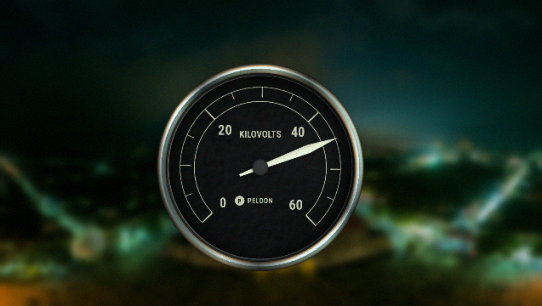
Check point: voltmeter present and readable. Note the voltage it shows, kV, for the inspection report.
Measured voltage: 45 kV
